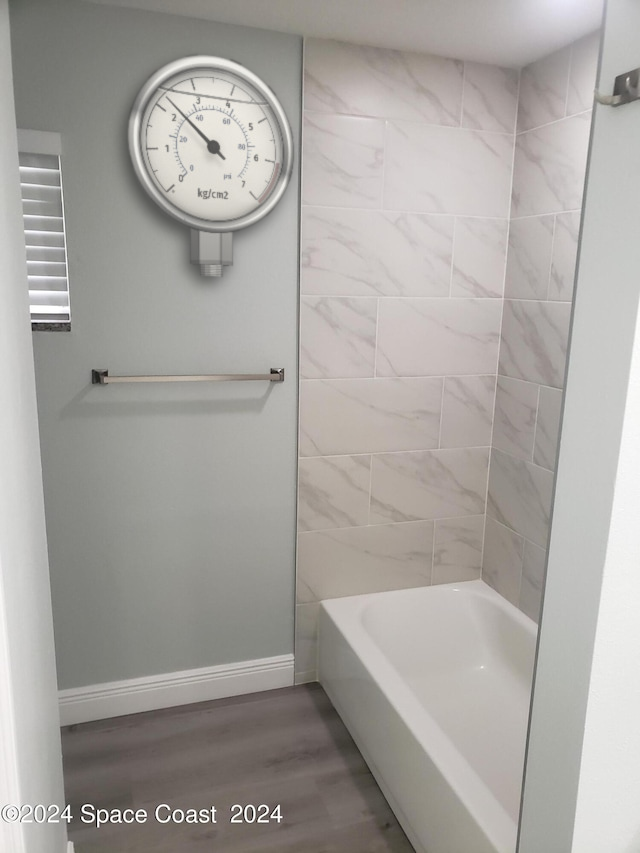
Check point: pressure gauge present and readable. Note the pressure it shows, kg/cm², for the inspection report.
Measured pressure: 2.25 kg/cm²
